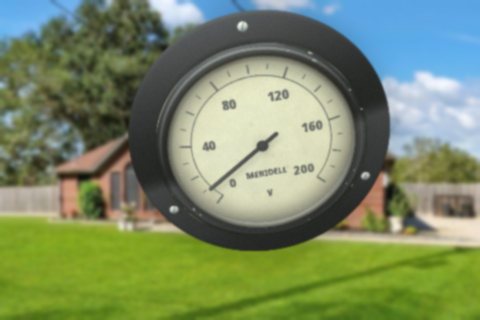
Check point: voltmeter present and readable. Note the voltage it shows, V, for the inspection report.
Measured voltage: 10 V
